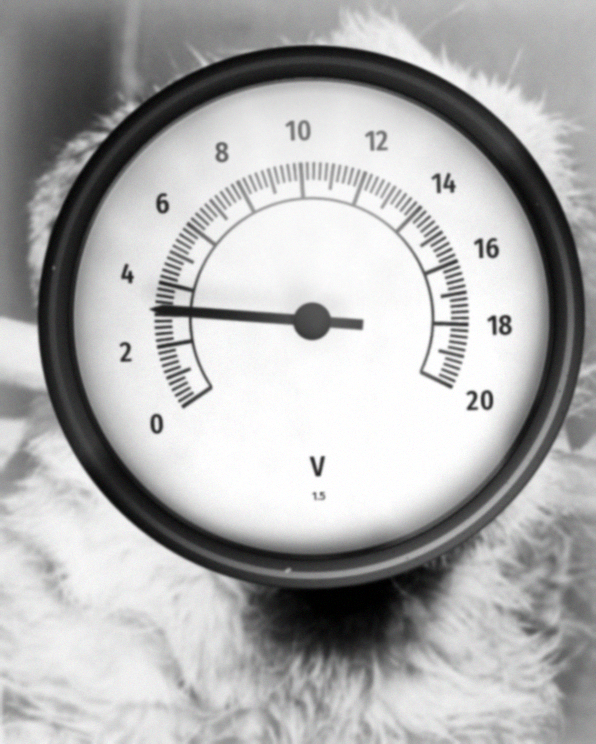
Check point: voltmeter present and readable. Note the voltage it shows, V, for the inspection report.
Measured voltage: 3.2 V
